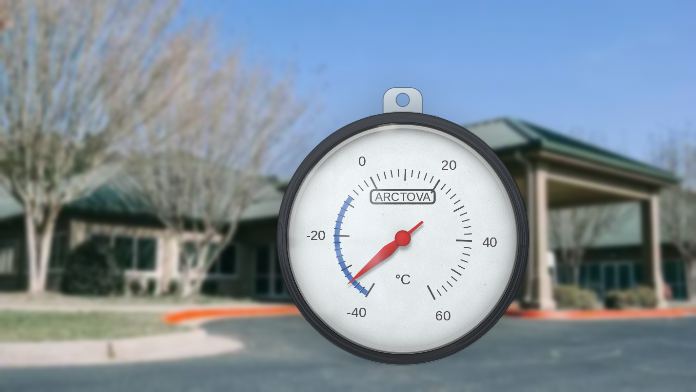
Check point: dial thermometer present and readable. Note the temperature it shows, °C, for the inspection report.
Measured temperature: -34 °C
